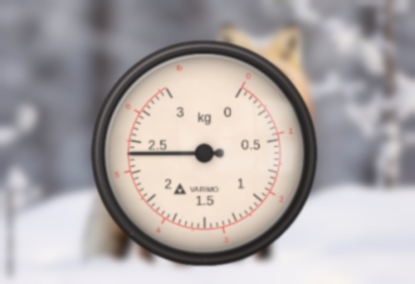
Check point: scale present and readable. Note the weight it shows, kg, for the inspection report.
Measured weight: 2.4 kg
